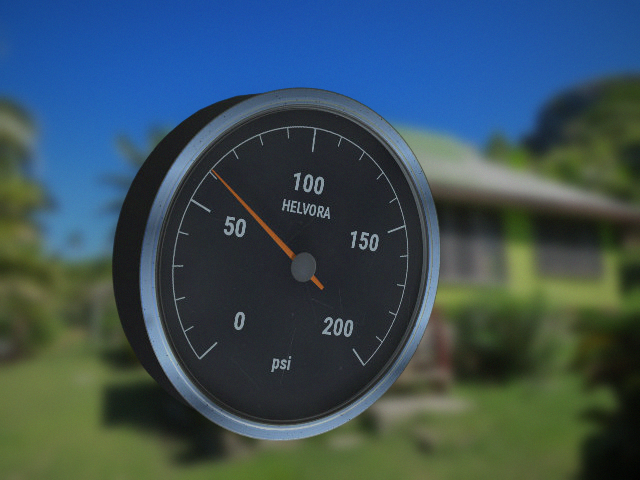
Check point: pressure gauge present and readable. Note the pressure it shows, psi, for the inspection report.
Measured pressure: 60 psi
